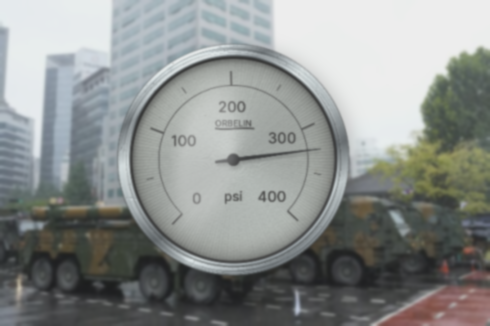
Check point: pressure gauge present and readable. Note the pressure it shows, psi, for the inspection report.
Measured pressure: 325 psi
